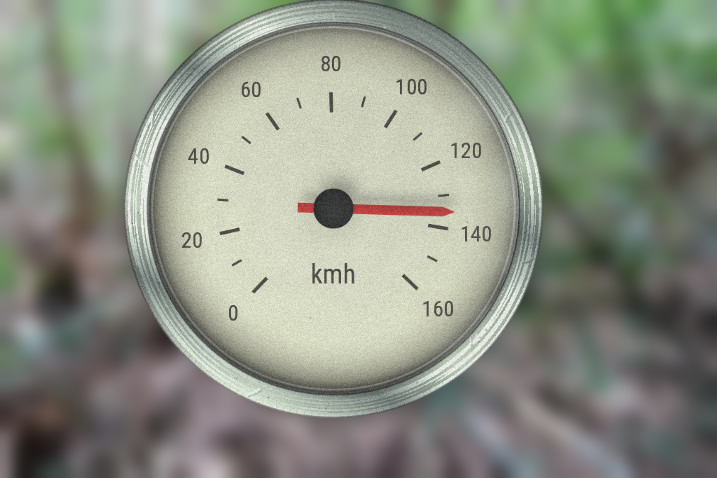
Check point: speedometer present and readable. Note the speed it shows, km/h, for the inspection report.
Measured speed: 135 km/h
